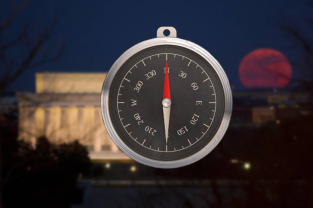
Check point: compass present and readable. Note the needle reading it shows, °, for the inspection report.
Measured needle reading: 0 °
